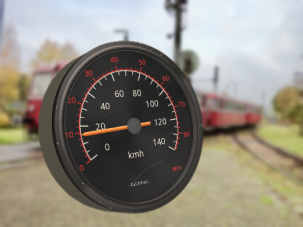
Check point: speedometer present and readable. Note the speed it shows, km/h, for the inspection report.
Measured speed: 15 km/h
